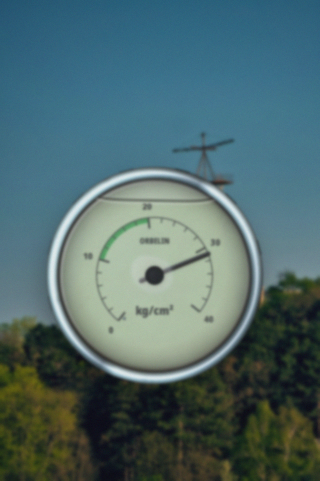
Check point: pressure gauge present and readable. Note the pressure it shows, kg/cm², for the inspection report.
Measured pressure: 31 kg/cm²
